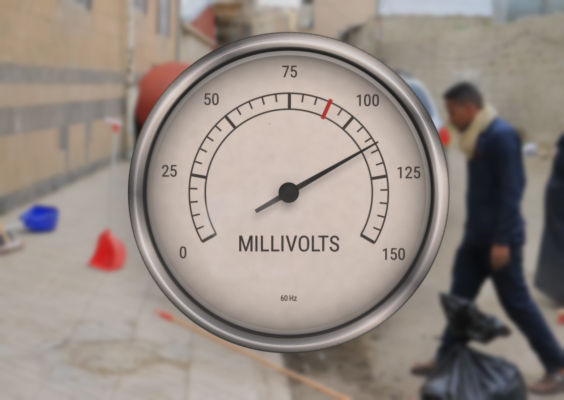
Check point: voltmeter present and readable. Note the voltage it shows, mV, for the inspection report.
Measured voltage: 112.5 mV
